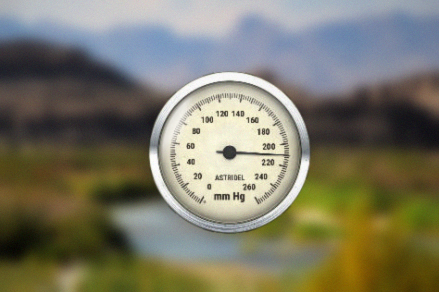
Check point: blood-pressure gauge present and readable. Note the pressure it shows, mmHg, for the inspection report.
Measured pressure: 210 mmHg
